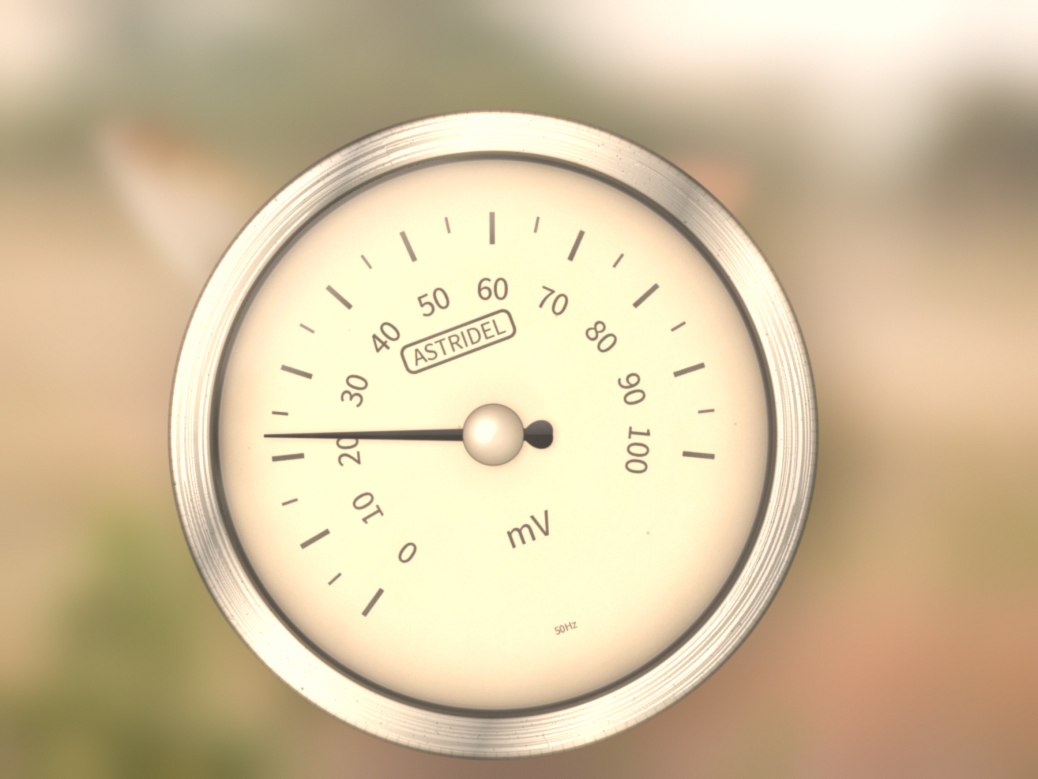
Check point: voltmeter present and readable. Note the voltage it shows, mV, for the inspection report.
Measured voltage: 22.5 mV
